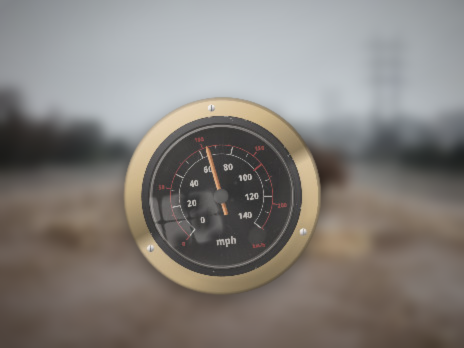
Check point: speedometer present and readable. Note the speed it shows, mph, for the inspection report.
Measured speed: 65 mph
